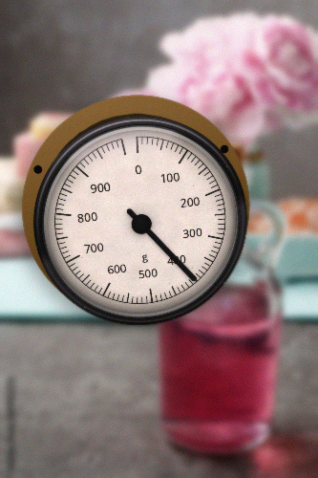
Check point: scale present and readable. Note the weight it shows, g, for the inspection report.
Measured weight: 400 g
